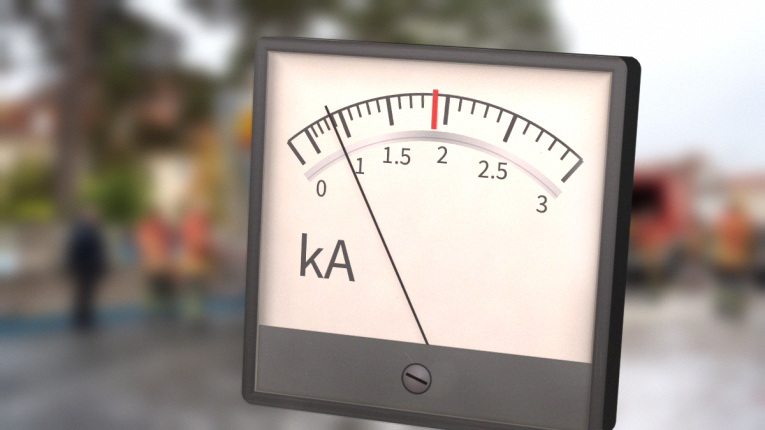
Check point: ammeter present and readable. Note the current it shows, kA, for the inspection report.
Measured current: 0.9 kA
